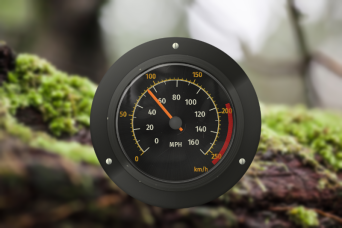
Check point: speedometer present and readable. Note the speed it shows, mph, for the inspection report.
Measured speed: 55 mph
